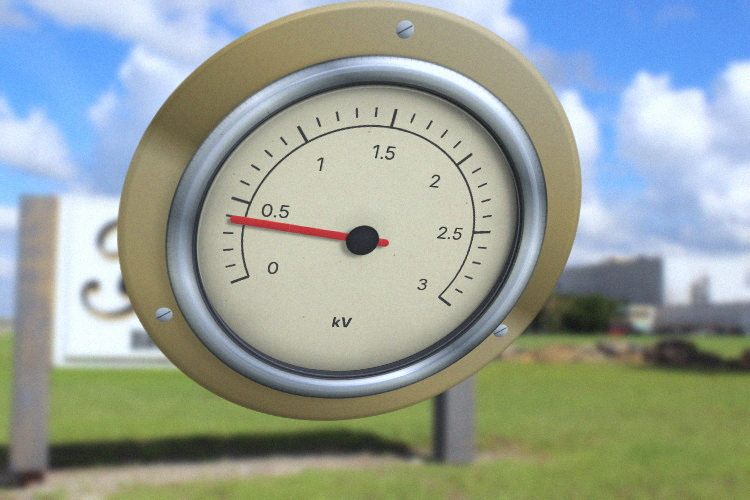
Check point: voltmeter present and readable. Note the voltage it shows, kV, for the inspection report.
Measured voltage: 0.4 kV
